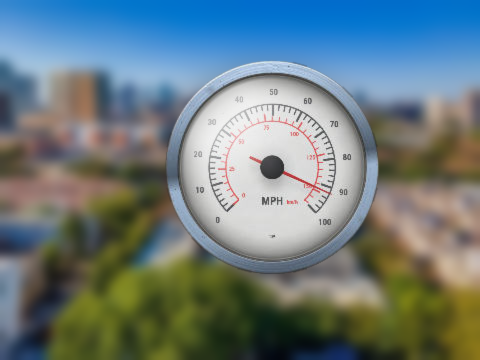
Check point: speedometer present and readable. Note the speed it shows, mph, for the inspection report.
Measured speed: 92 mph
